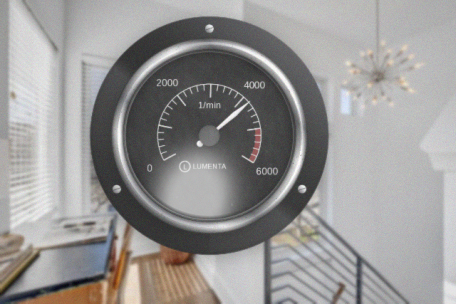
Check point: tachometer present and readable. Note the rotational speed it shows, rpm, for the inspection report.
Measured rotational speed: 4200 rpm
